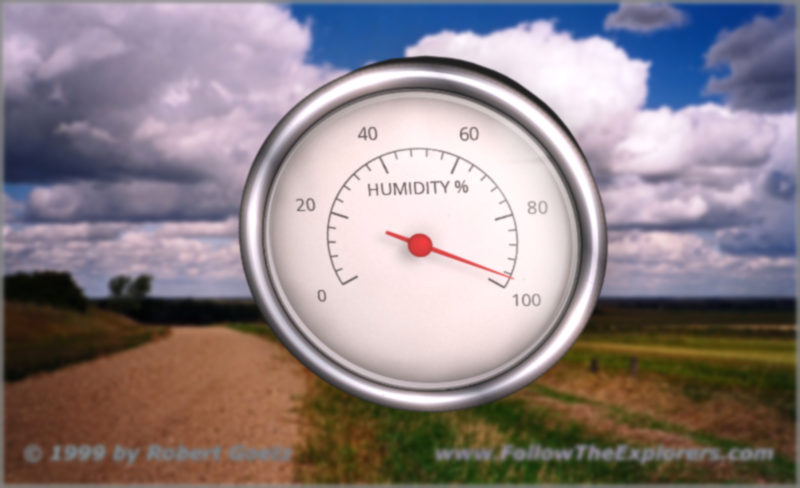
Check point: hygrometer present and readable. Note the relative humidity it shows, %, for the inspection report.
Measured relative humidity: 96 %
